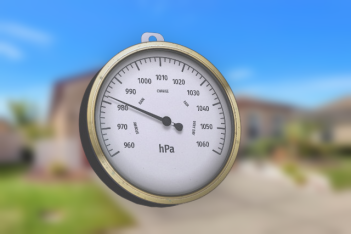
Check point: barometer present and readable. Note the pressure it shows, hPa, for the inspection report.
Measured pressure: 982 hPa
